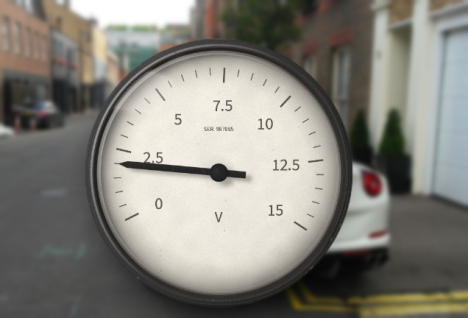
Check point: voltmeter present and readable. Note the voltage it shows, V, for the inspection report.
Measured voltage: 2 V
